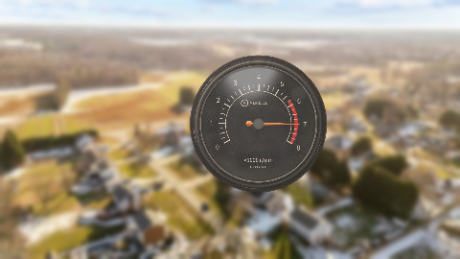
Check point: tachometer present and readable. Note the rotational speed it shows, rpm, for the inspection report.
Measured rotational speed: 7000 rpm
